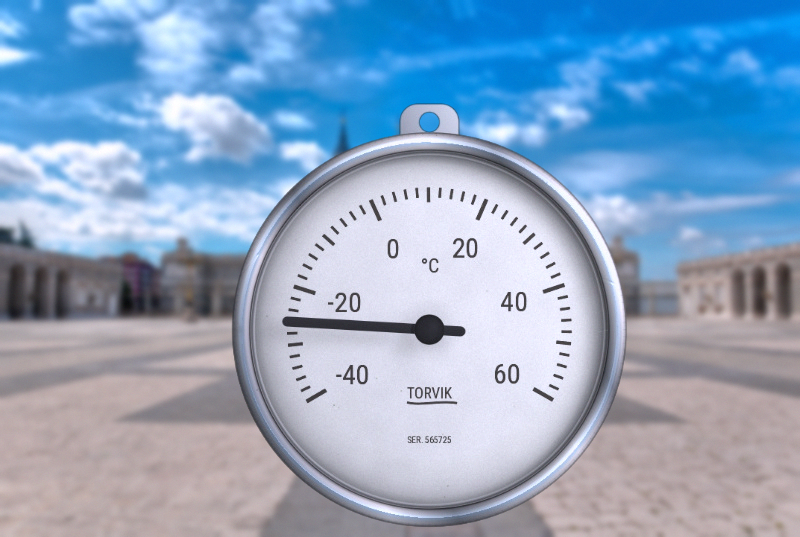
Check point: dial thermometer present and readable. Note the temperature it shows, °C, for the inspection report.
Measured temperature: -26 °C
